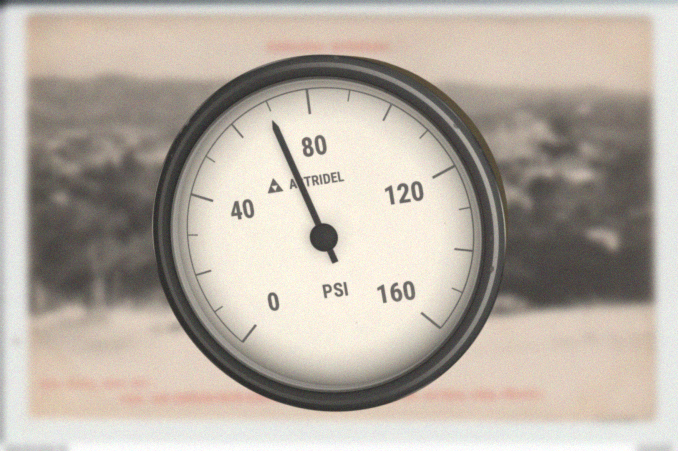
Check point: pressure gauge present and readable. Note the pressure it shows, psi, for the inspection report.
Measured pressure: 70 psi
